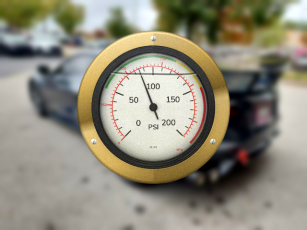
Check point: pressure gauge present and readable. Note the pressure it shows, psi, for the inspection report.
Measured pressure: 85 psi
